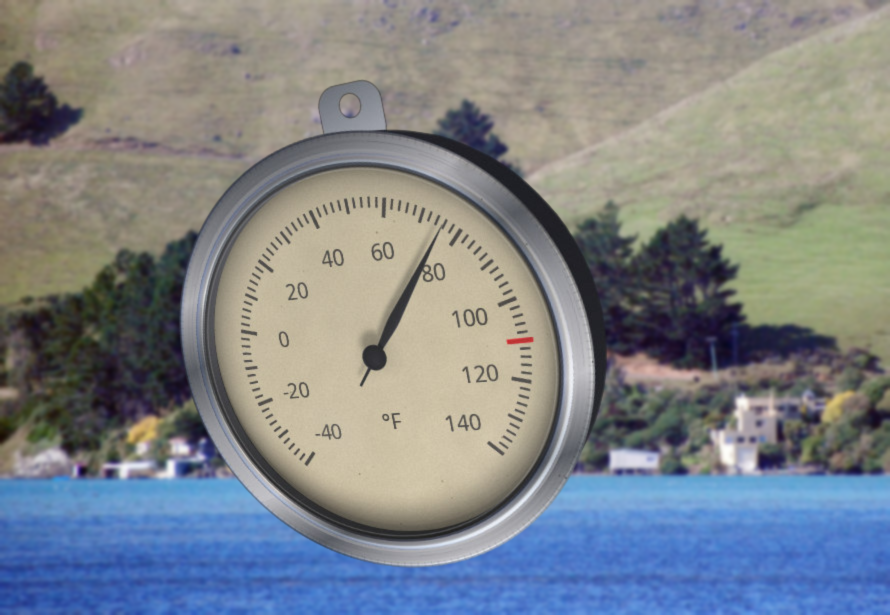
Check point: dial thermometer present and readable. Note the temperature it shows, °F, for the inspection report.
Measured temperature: 76 °F
